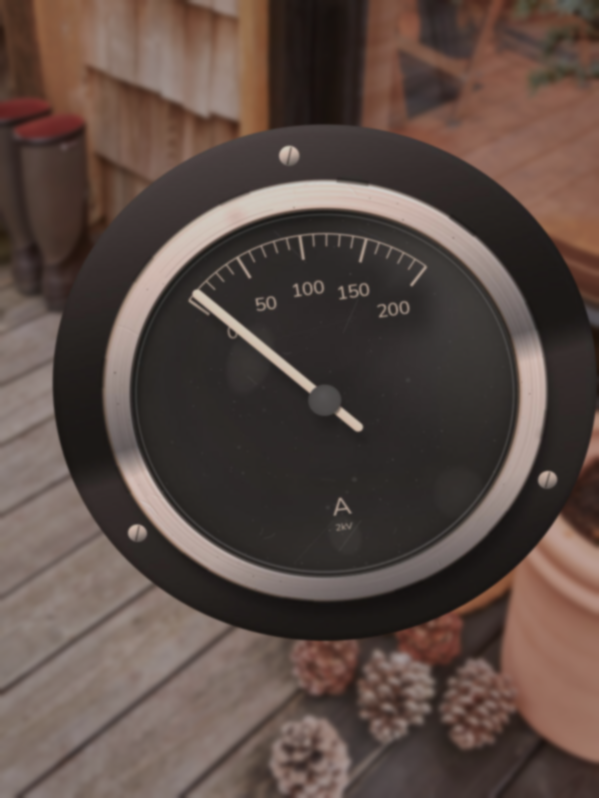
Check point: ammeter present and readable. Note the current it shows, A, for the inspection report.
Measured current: 10 A
